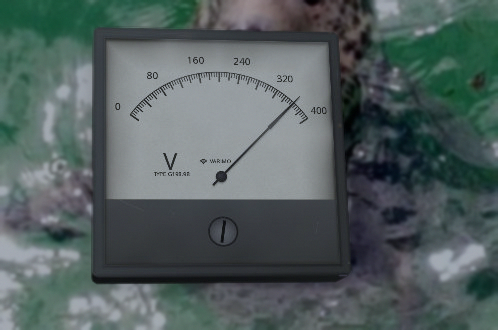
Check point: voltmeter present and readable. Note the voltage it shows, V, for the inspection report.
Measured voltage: 360 V
